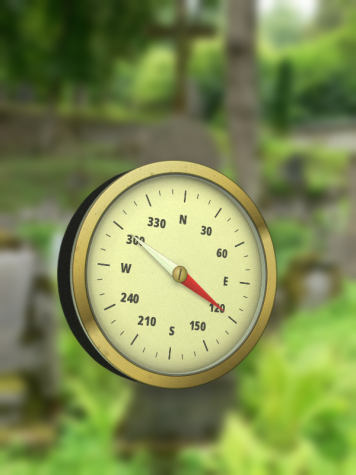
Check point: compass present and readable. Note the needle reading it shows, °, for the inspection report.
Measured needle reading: 120 °
